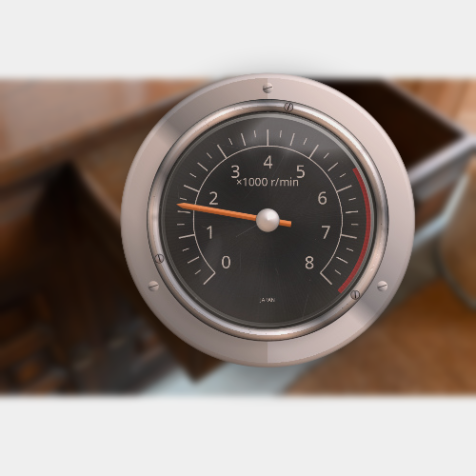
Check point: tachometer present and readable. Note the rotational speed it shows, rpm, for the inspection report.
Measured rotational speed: 1625 rpm
